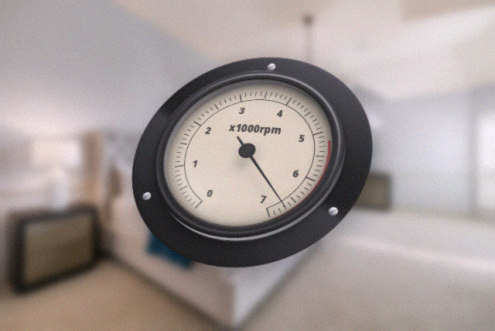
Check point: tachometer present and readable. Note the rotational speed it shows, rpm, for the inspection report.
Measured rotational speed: 6700 rpm
